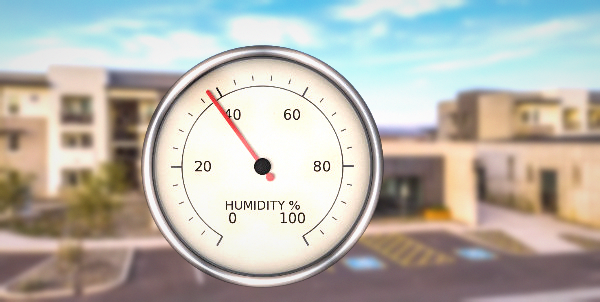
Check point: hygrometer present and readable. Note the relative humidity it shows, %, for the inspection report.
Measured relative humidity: 38 %
